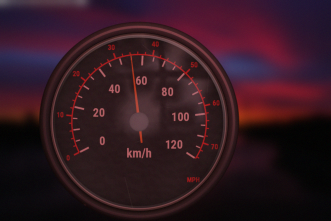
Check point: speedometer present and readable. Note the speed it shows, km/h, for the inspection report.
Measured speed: 55 km/h
